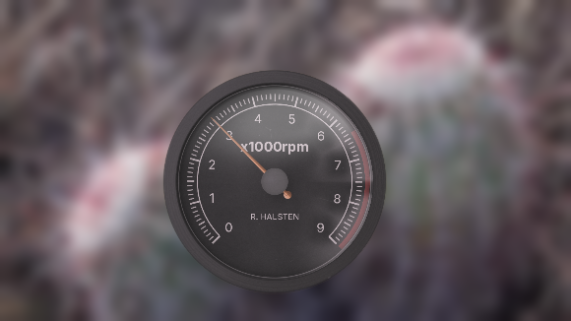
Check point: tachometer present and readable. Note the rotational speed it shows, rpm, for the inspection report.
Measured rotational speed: 3000 rpm
